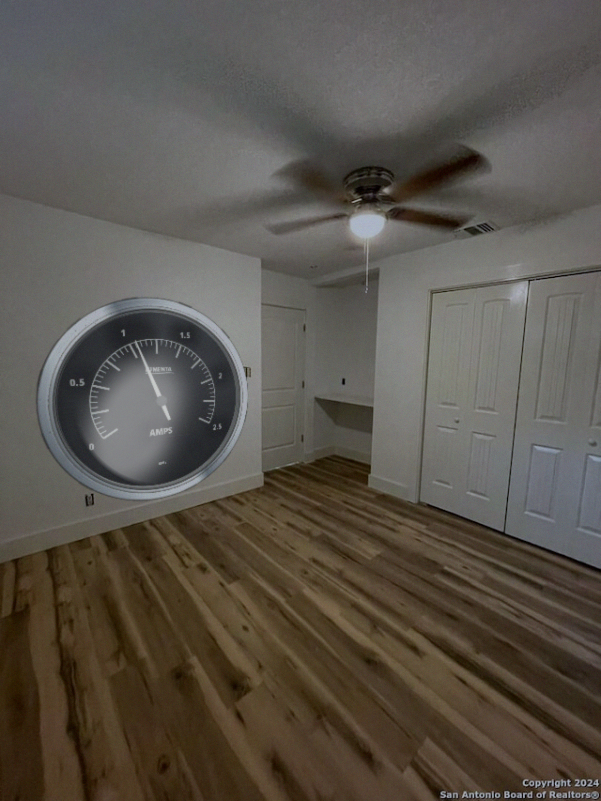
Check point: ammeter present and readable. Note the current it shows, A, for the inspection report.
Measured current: 1.05 A
